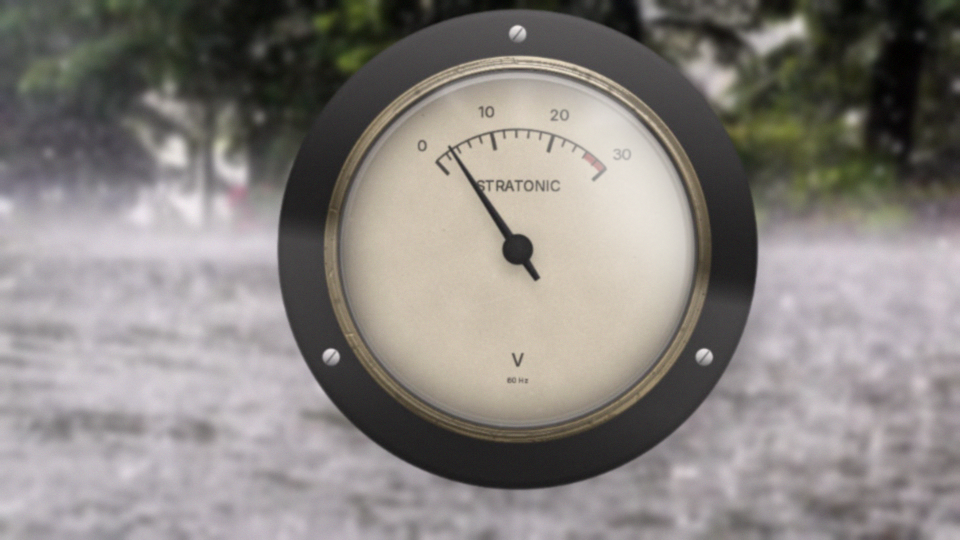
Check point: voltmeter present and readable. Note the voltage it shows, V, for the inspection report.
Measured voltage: 3 V
